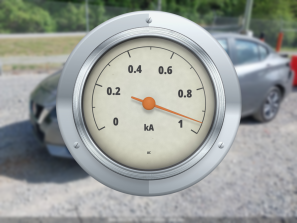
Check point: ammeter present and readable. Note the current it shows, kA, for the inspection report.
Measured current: 0.95 kA
